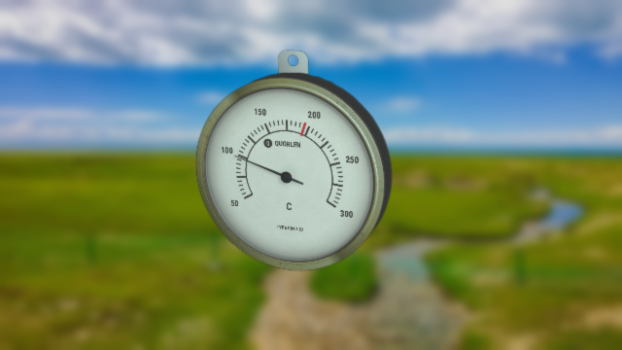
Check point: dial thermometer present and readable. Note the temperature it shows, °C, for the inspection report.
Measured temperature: 100 °C
